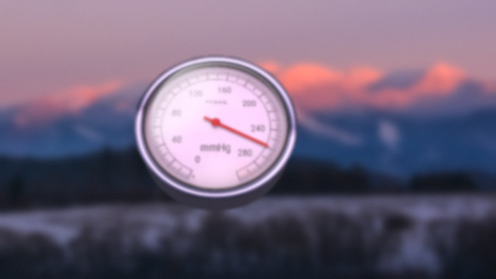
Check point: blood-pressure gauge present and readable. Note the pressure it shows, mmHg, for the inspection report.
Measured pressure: 260 mmHg
